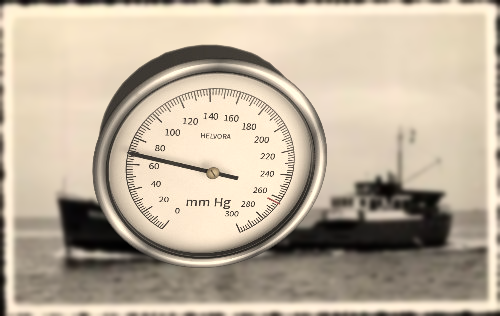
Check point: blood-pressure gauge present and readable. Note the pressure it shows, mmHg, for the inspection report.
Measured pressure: 70 mmHg
